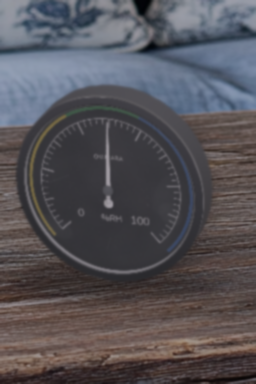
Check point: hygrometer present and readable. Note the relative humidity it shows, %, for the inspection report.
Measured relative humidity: 50 %
